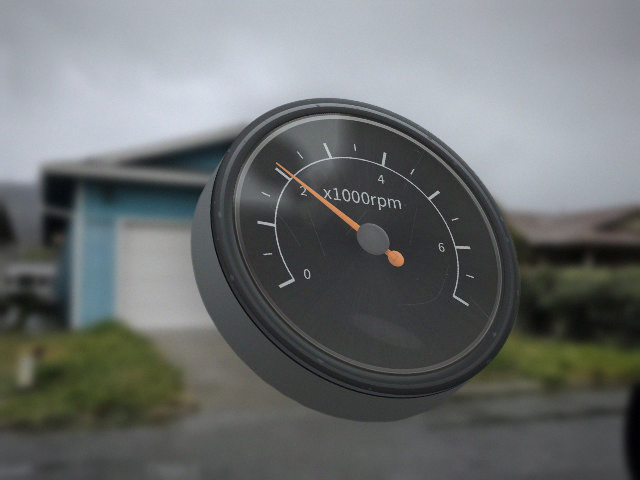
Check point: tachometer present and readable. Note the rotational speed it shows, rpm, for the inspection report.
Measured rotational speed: 2000 rpm
